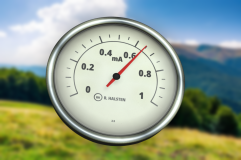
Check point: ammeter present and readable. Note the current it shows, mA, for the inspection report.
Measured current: 0.65 mA
